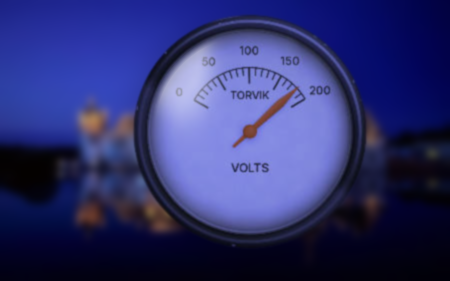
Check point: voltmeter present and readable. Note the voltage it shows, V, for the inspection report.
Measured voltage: 180 V
